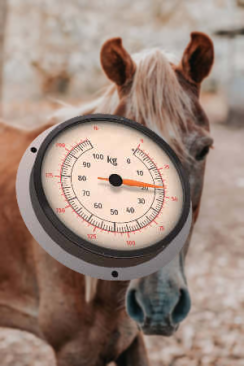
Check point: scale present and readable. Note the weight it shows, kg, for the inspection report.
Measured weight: 20 kg
